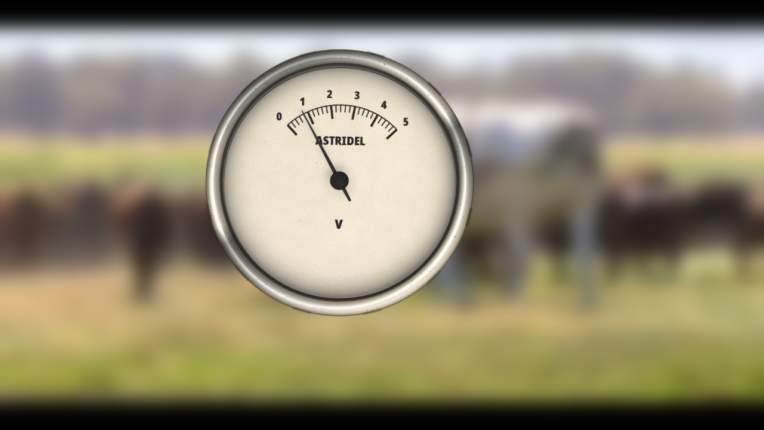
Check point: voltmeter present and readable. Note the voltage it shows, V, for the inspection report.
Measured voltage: 0.8 V
